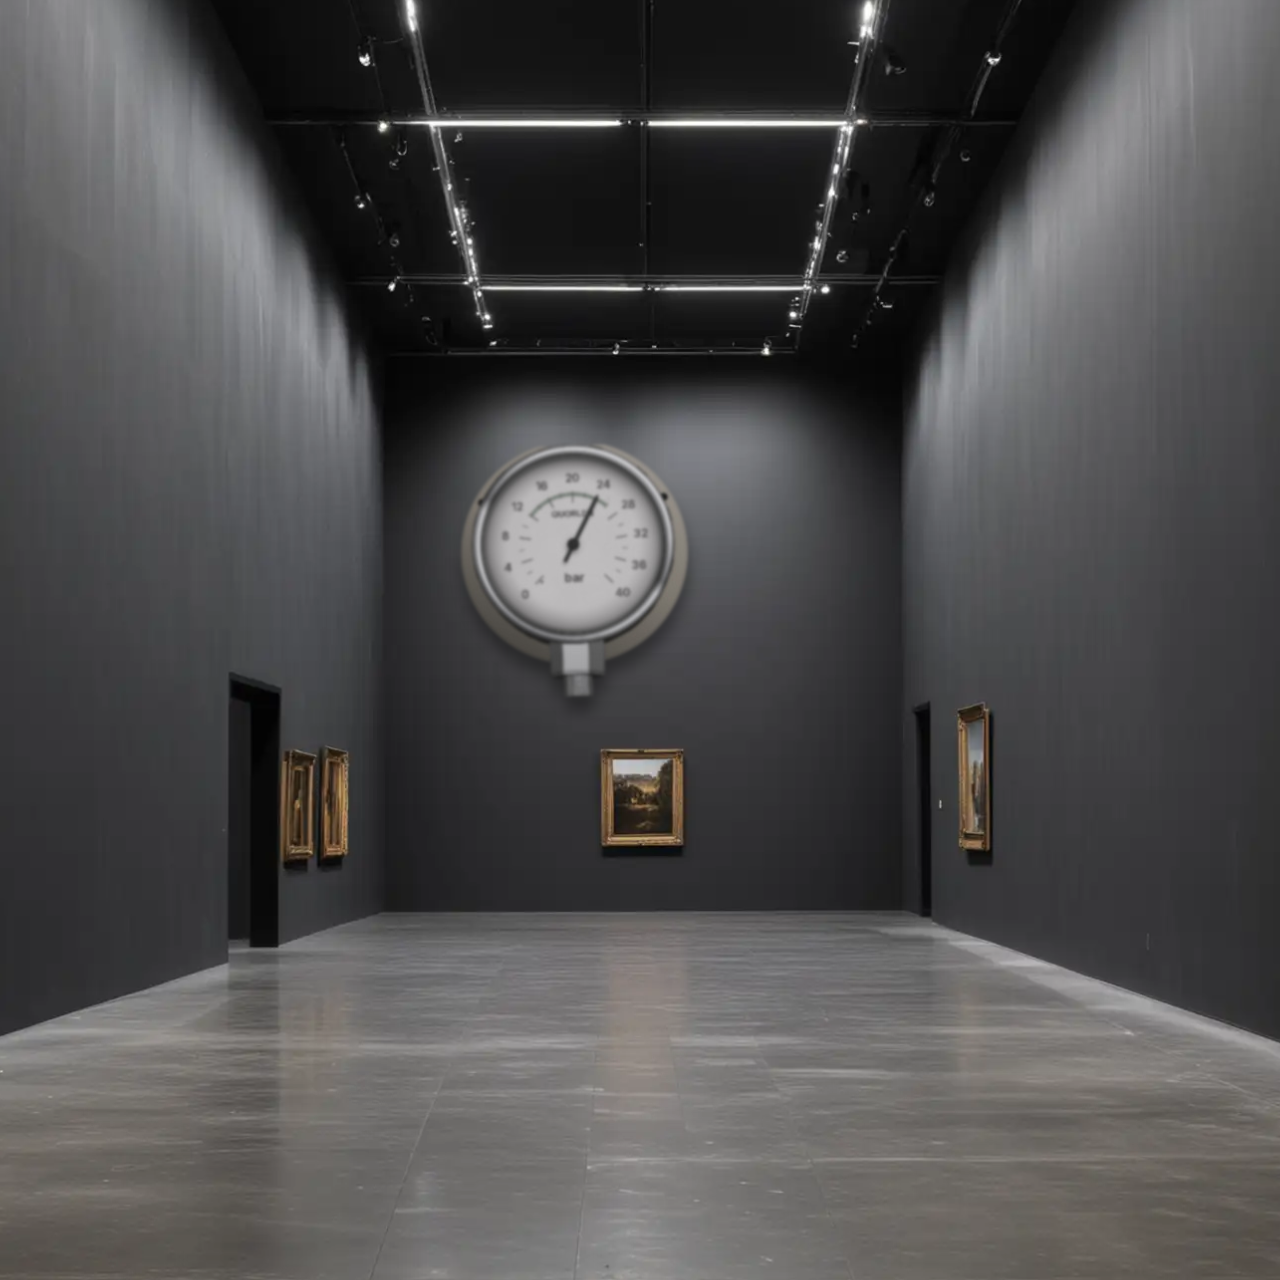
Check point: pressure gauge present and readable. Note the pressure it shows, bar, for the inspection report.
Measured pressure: 24 bar
